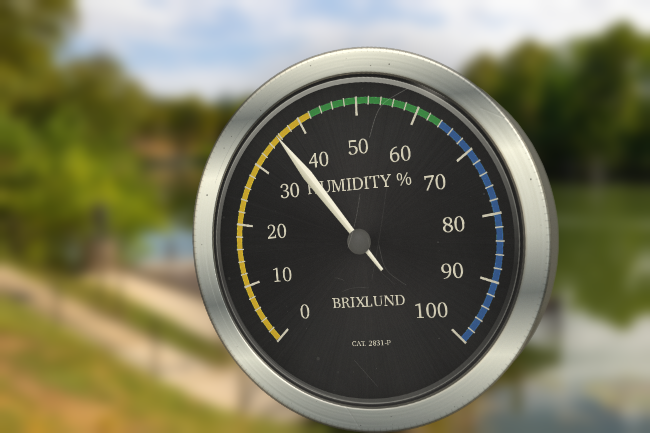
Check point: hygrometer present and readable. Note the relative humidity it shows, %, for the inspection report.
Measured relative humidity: 36 %
